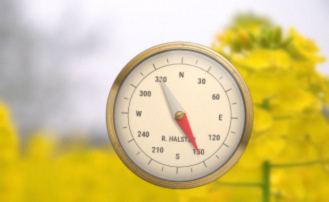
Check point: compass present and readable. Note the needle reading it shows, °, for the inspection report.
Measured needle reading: 150 °
